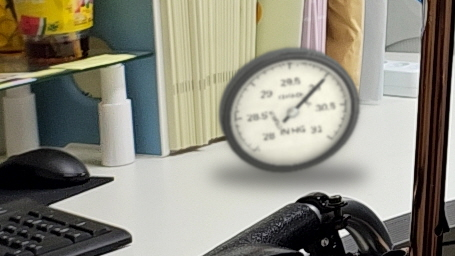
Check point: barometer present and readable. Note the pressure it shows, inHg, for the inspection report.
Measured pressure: 30 inHg
